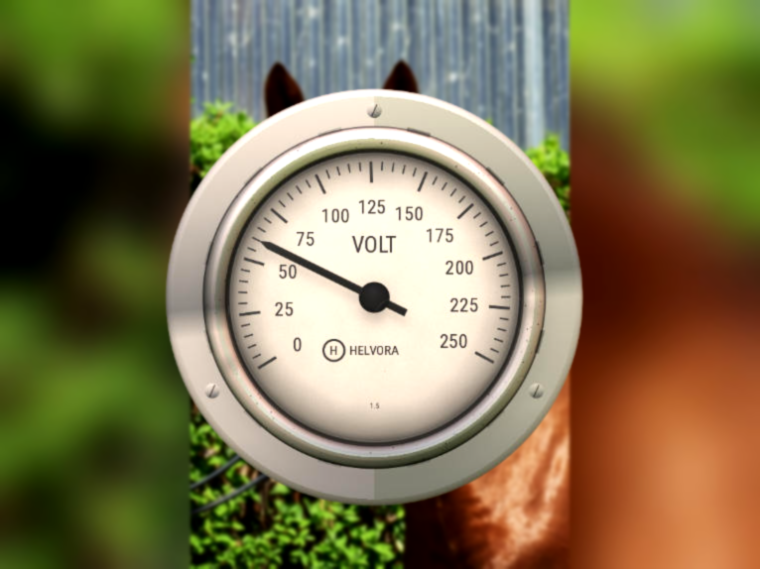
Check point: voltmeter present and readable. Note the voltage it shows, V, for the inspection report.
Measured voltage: 60 V
